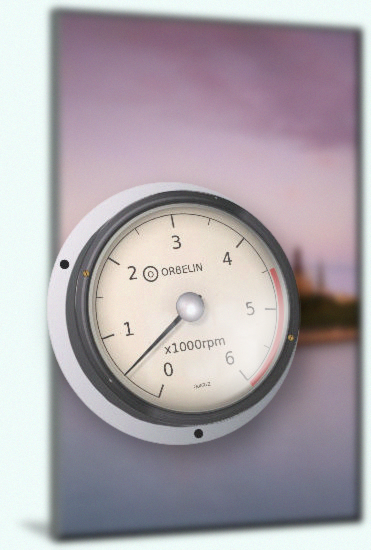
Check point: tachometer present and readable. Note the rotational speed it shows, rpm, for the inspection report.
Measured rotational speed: 500 rpm
